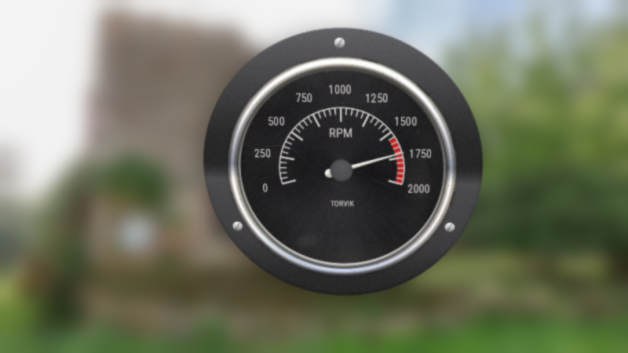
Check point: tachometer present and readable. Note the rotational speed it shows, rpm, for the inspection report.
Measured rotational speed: 1700 rpm
